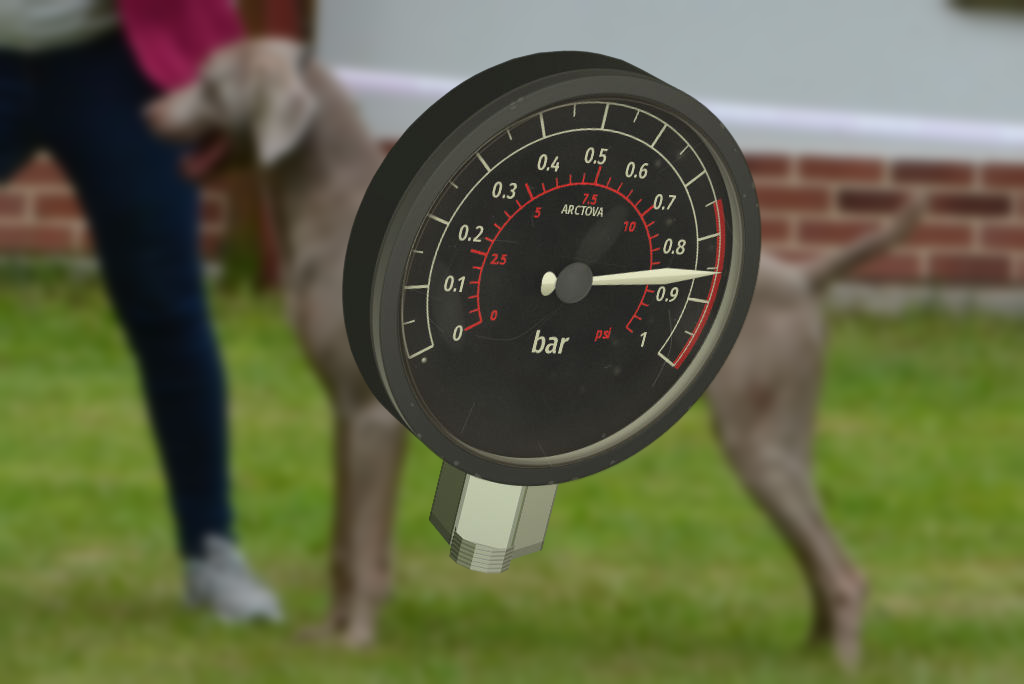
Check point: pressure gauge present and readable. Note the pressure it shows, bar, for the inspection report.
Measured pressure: 0.85 bar
